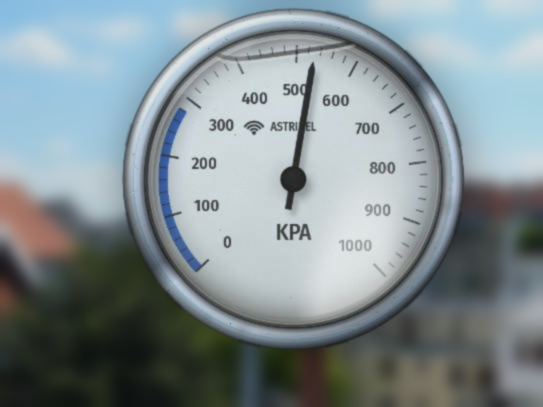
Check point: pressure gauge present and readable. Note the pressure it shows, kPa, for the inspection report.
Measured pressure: 530 kPa
